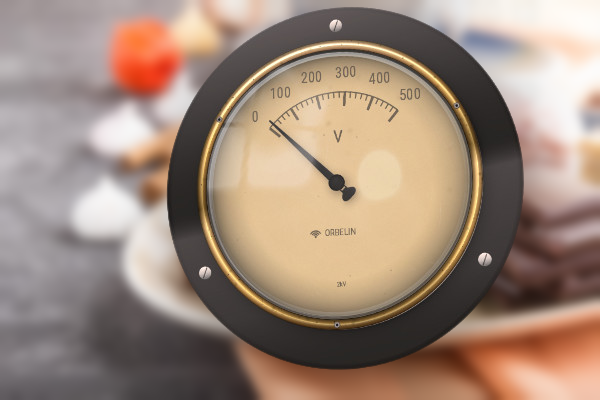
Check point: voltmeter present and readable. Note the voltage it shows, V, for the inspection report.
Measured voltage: 20 V
